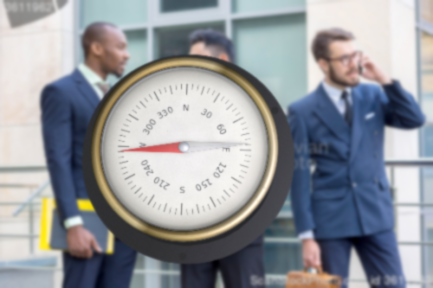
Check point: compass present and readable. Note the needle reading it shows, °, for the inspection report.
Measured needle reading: 265 °
